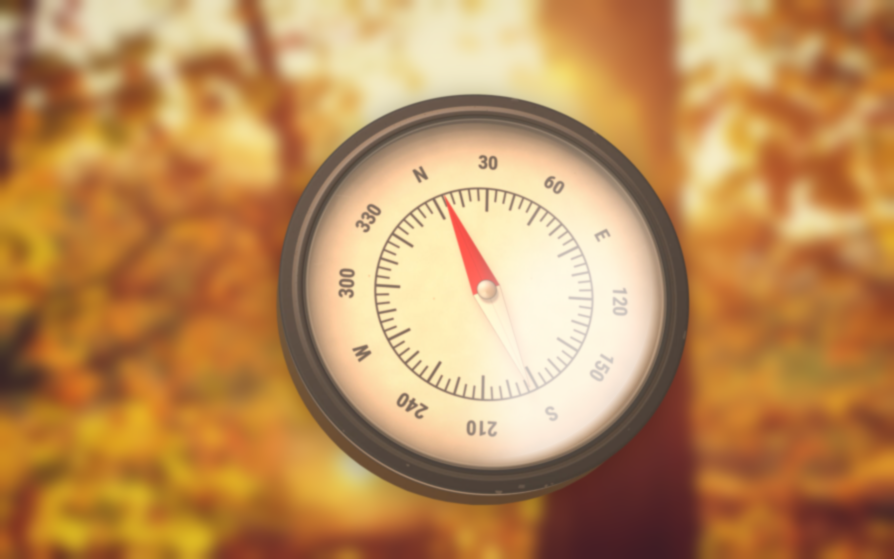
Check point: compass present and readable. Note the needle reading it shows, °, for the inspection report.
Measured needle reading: 5 °
